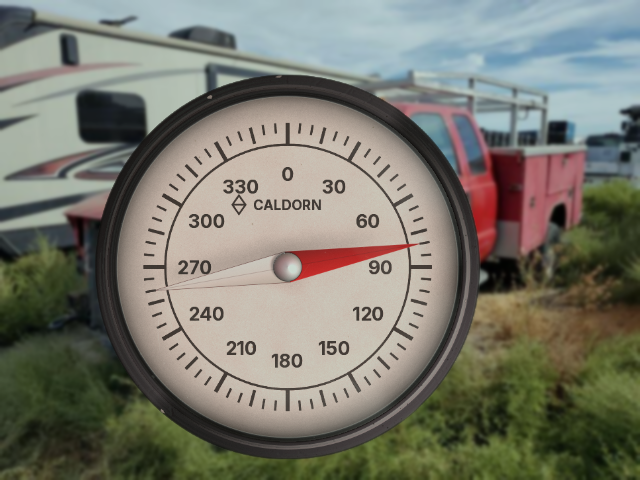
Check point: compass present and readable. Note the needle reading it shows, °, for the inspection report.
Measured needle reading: 80 °
